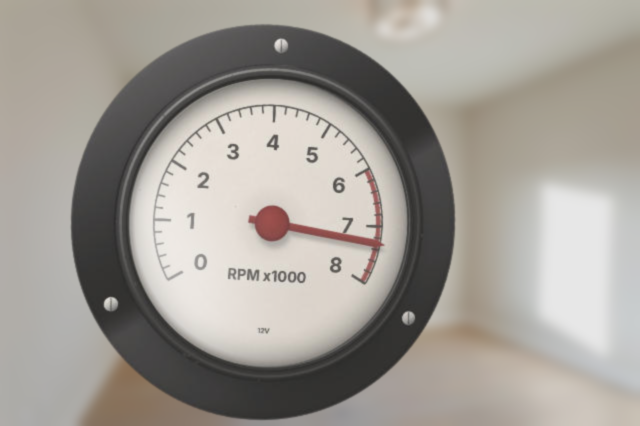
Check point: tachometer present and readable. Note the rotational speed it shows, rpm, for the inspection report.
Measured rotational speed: 7300 rpm
